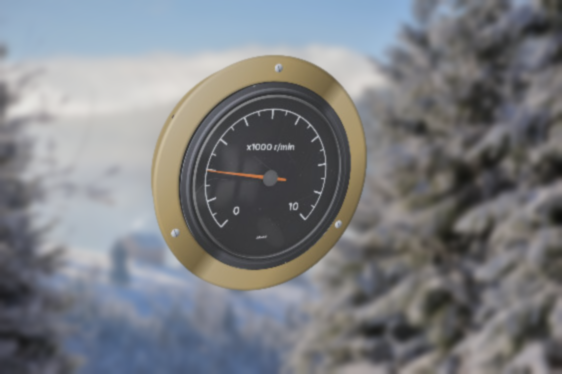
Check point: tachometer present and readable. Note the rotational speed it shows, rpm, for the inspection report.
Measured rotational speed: 2000 rpm
